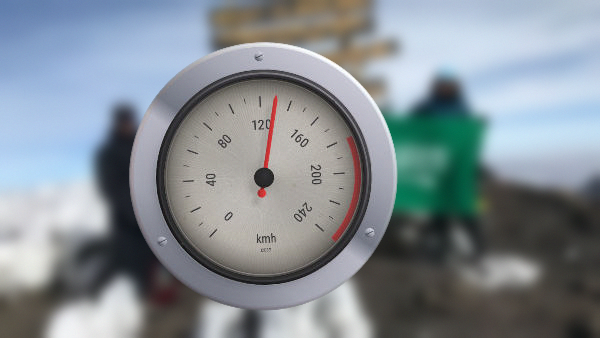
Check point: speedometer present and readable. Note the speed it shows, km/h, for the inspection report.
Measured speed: 130 km/h
